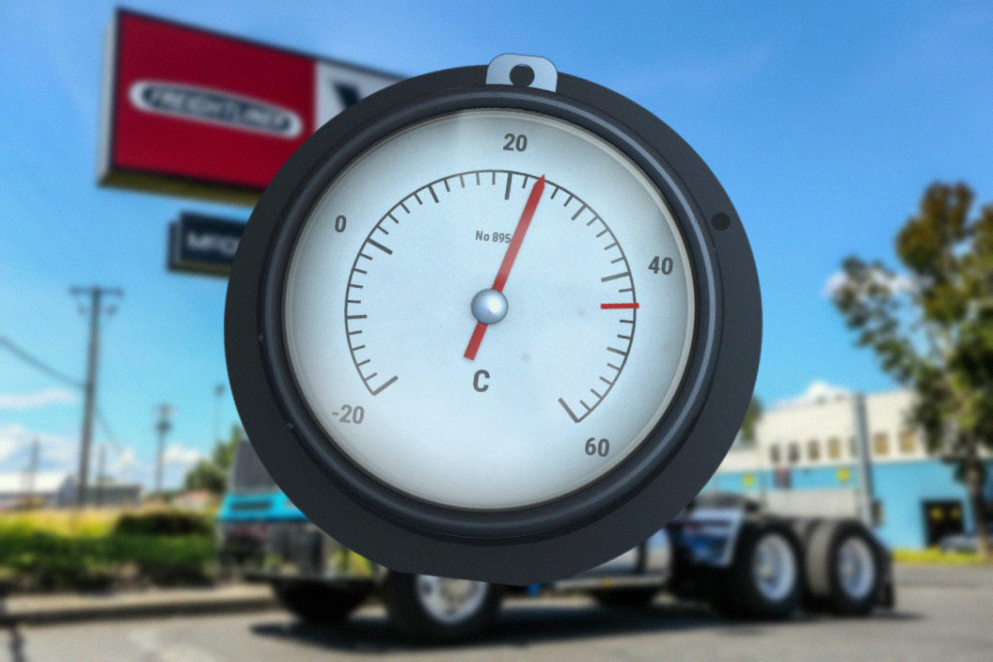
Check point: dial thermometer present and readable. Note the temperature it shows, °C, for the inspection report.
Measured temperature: 24 °C
